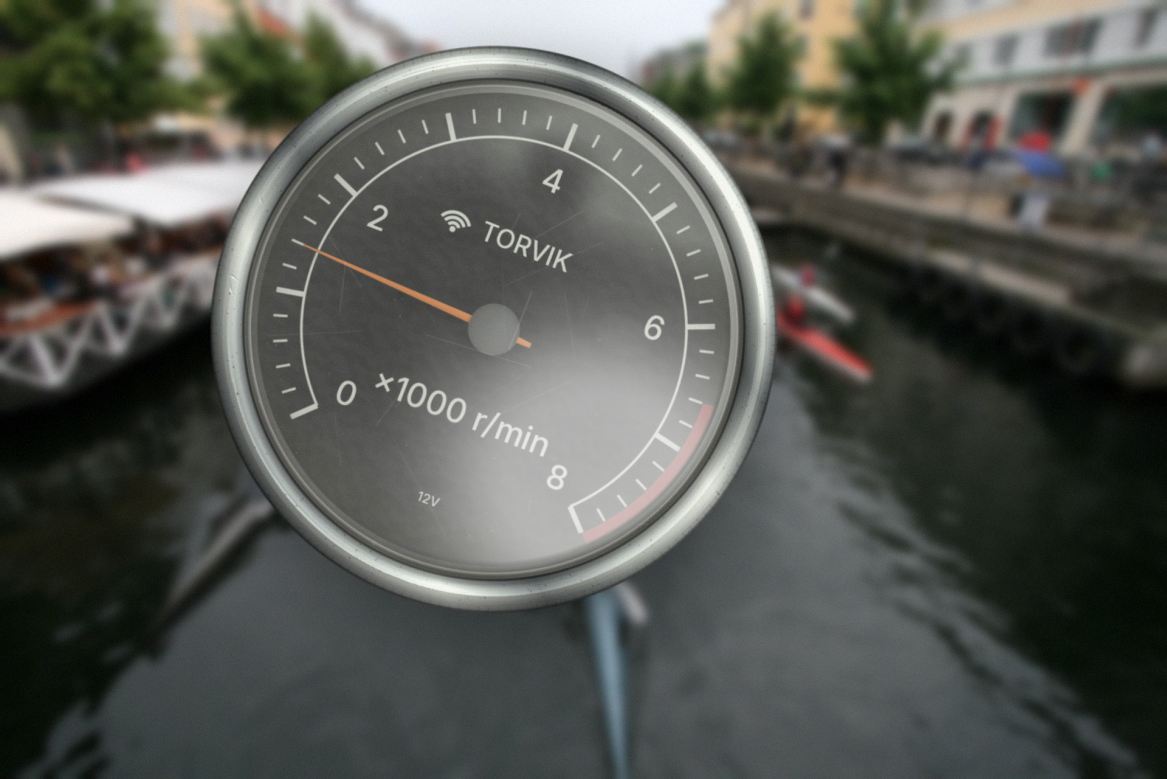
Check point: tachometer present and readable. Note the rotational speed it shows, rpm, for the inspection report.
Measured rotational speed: 1400 rpm
